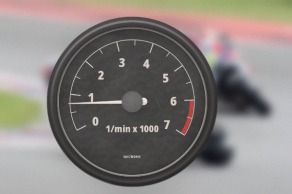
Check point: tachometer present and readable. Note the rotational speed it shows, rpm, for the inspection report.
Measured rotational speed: 750 rpm
